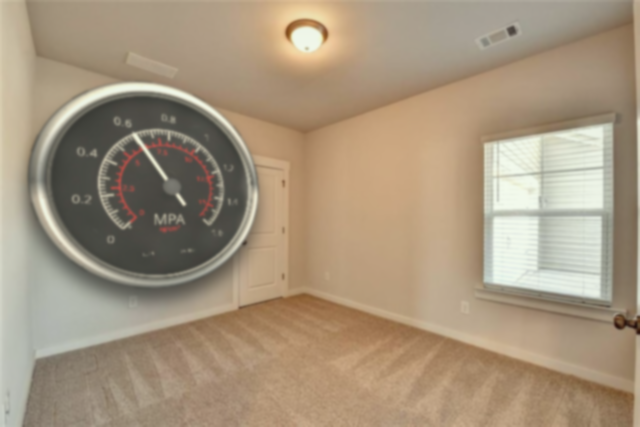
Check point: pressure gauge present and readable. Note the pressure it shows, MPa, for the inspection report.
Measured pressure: 0.6 MPa
